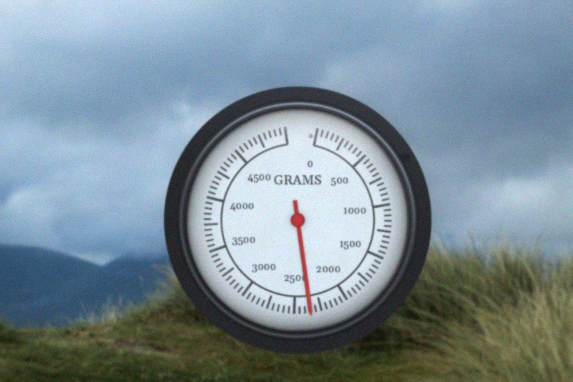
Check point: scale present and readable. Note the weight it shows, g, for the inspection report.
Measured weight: 2350 g
